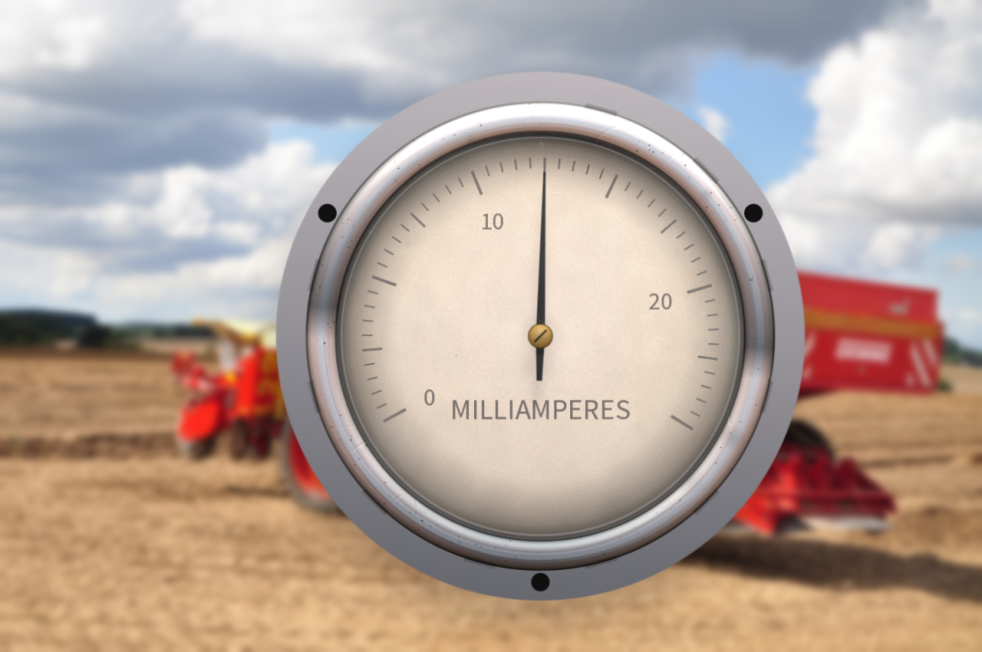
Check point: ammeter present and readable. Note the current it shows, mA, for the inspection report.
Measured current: 12.5 mA
